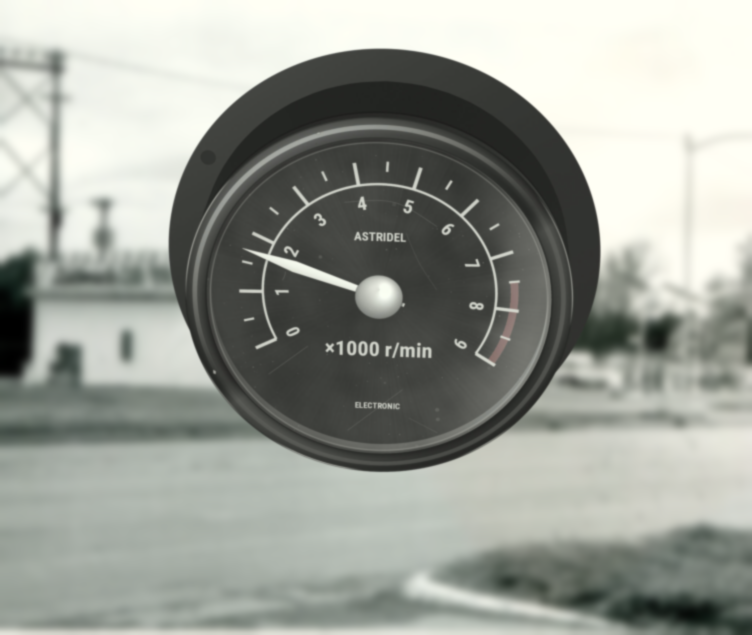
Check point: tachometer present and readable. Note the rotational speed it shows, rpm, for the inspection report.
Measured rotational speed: 1750 rpm
